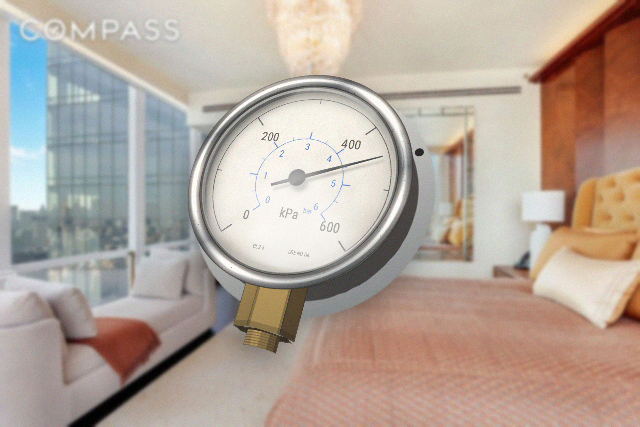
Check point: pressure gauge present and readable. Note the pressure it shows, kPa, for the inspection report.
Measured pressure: 450 kPa
